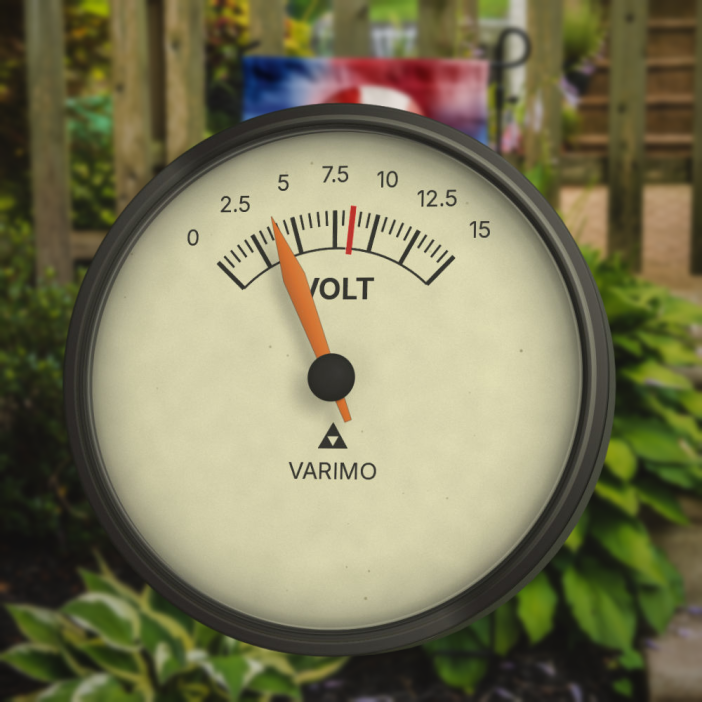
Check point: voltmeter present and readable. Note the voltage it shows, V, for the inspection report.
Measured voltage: 4 V
